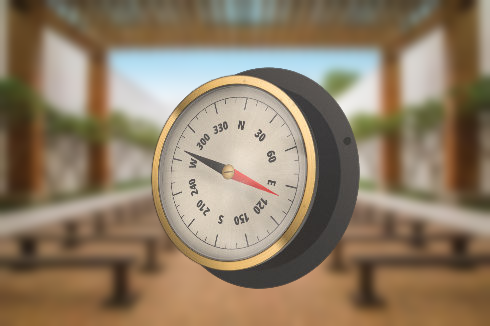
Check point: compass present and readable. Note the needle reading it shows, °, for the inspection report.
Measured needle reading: 100 °
